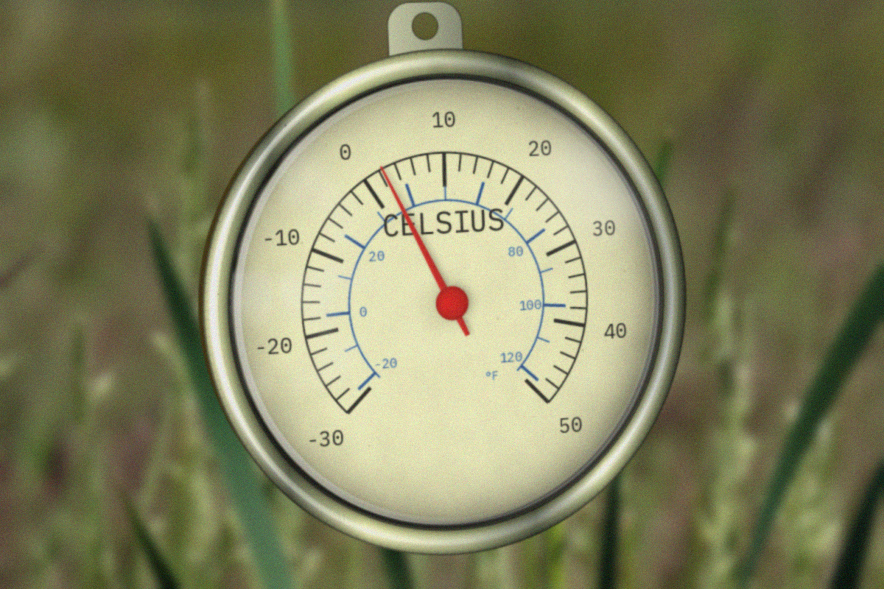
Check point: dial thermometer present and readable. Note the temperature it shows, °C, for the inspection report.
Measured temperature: 2 °C
